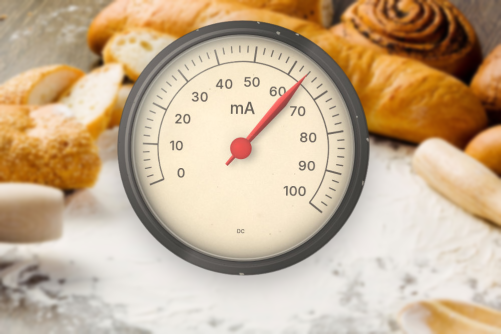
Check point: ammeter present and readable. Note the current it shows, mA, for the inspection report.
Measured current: 64 mA
